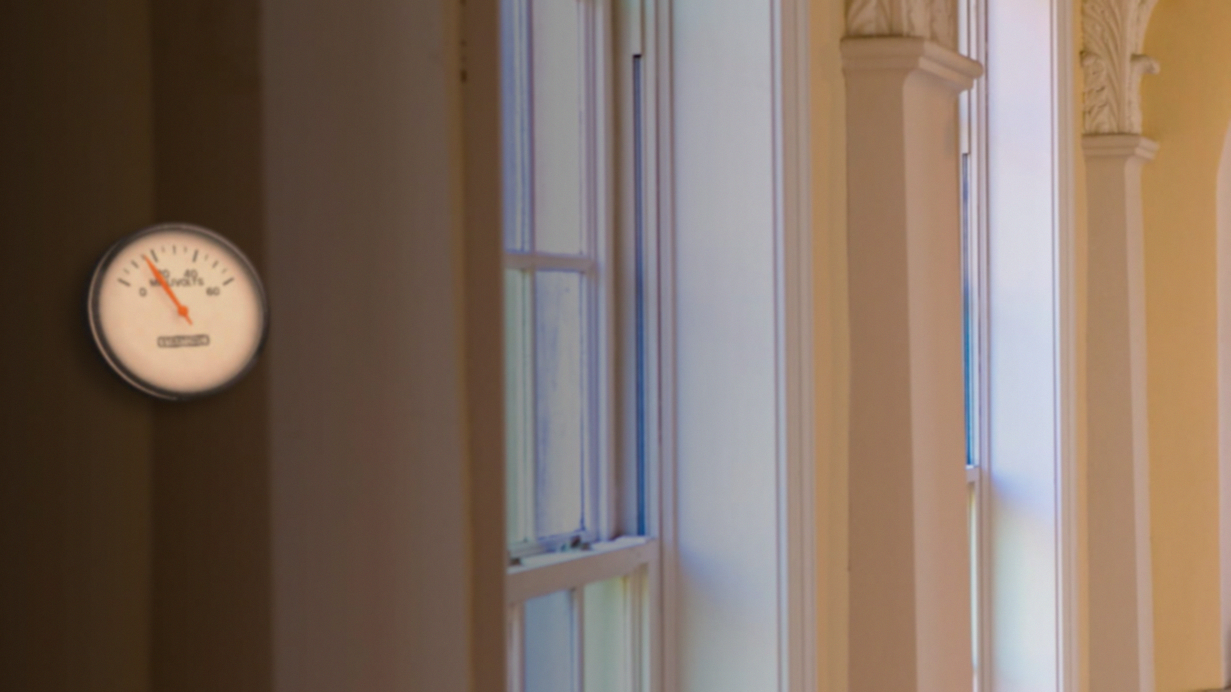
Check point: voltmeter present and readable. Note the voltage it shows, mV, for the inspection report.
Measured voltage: 15 mV
